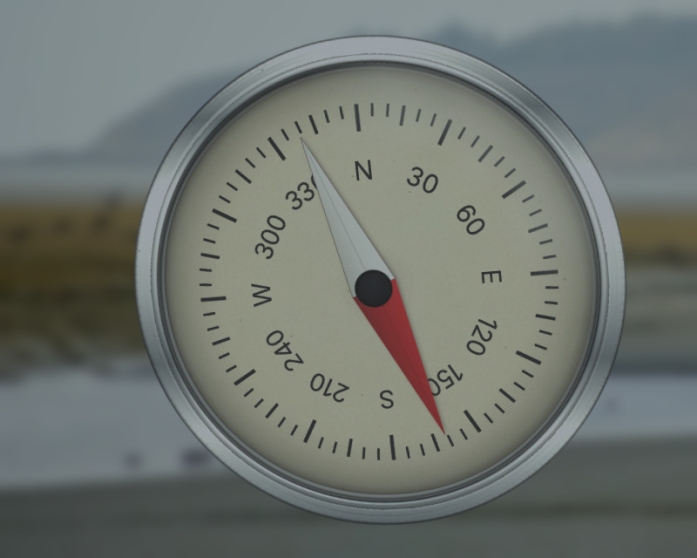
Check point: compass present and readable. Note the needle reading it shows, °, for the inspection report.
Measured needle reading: 160 °
